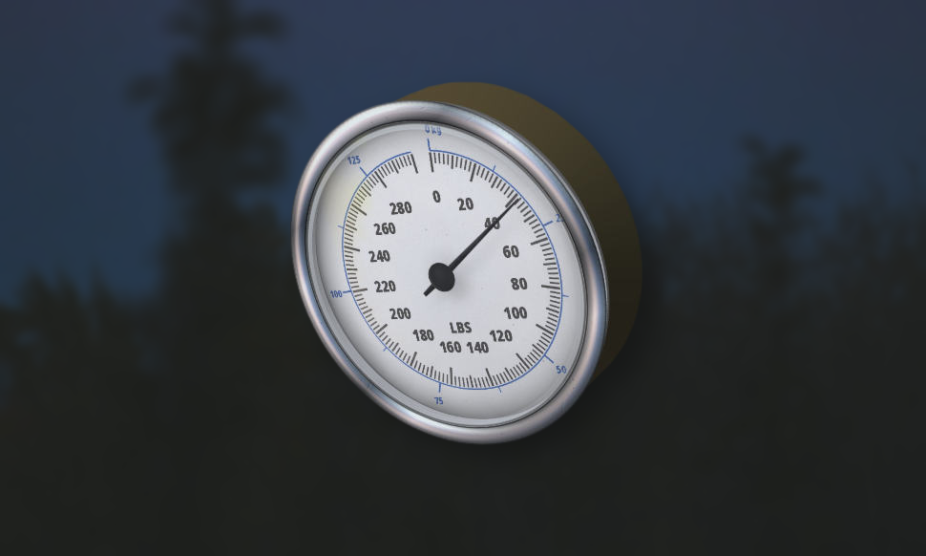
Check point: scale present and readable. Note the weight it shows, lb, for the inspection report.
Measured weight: 42 lb
